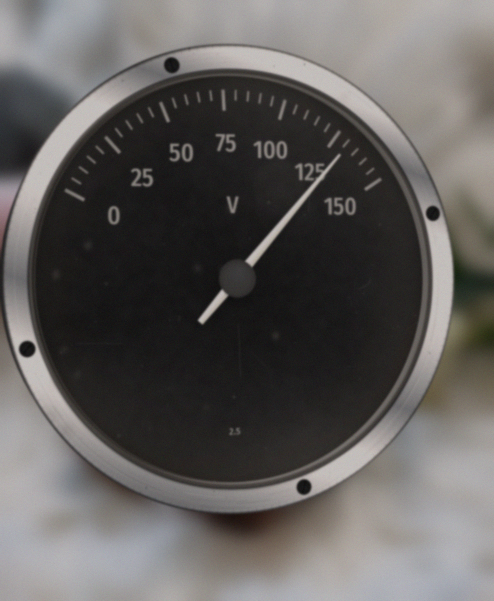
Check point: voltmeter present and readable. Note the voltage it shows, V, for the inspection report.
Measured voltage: 130 V
